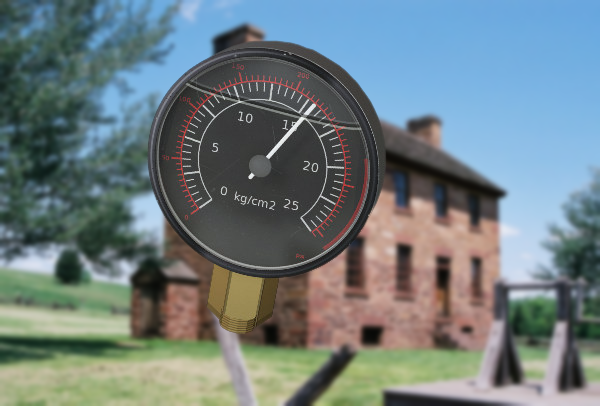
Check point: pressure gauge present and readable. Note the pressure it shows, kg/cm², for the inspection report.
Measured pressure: 15.5 kg/cm²
